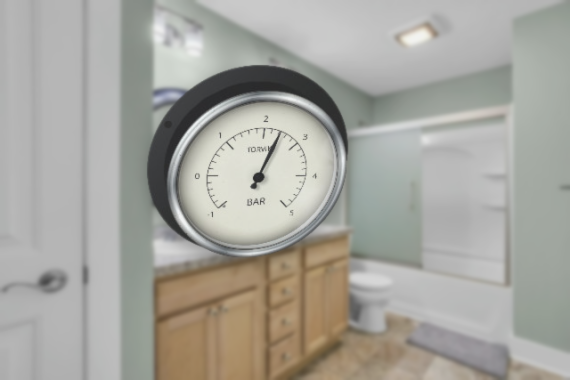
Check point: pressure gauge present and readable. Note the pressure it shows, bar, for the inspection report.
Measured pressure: 2.4 bar
